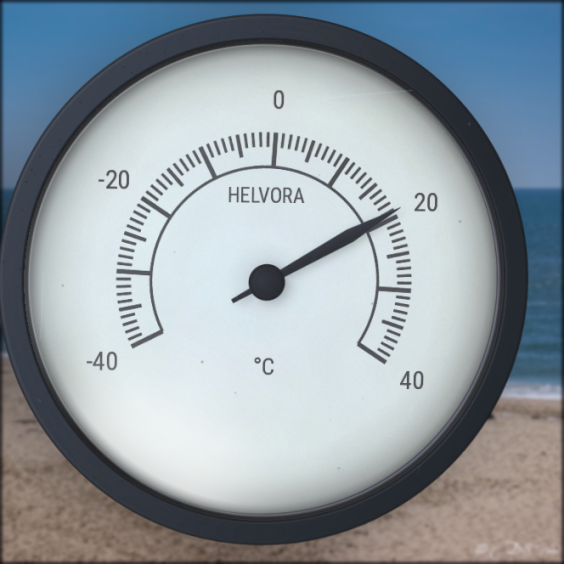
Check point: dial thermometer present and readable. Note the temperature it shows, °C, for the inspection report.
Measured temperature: 19 °C
